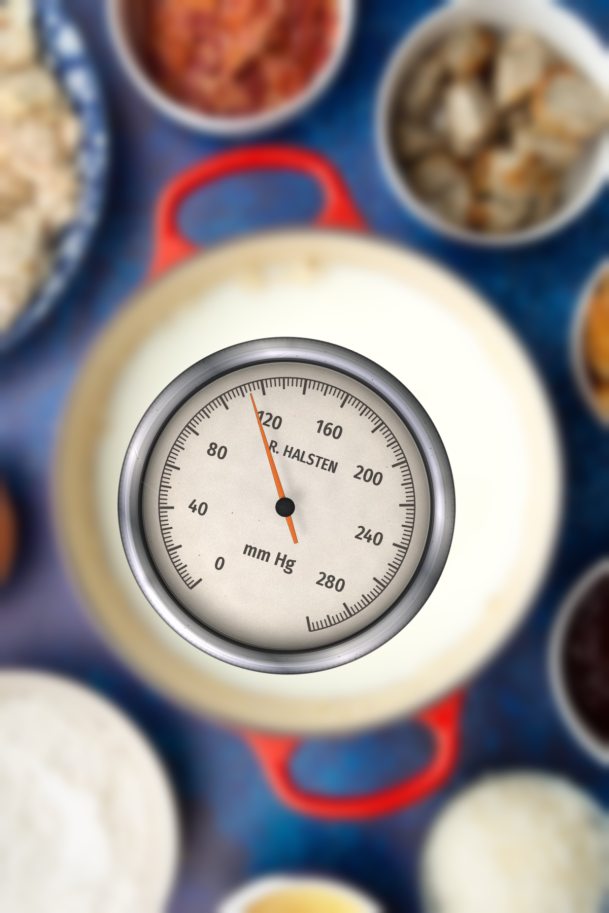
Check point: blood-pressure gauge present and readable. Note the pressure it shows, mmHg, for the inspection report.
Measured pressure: 114 mmHg
